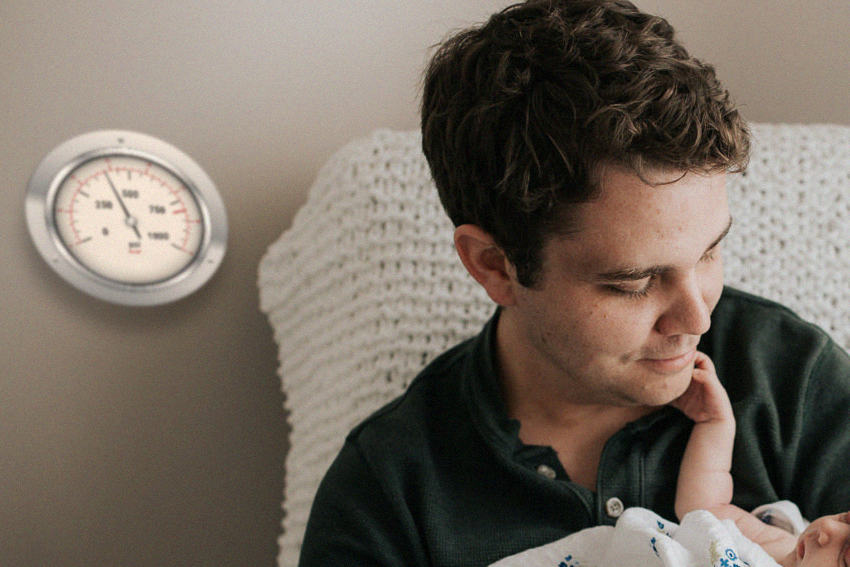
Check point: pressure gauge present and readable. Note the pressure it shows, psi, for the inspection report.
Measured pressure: 400 psi
